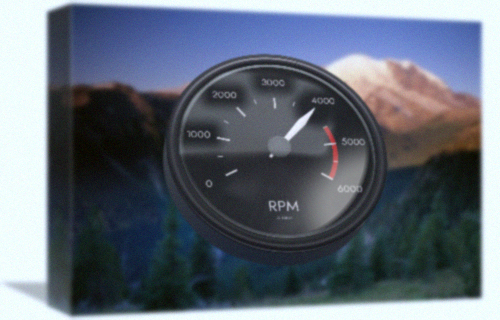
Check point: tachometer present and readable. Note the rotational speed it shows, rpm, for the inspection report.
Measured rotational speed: 4000 rpm
